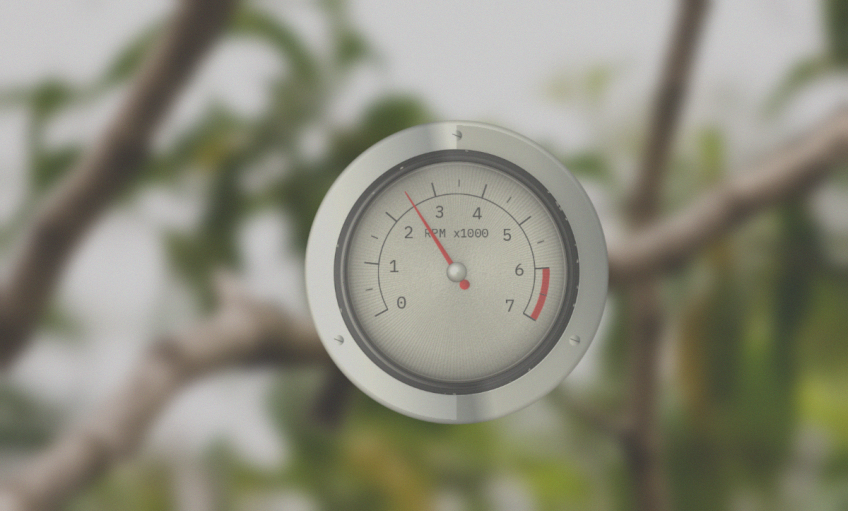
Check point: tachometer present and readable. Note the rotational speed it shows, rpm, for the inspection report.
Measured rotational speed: 2500 rpm
